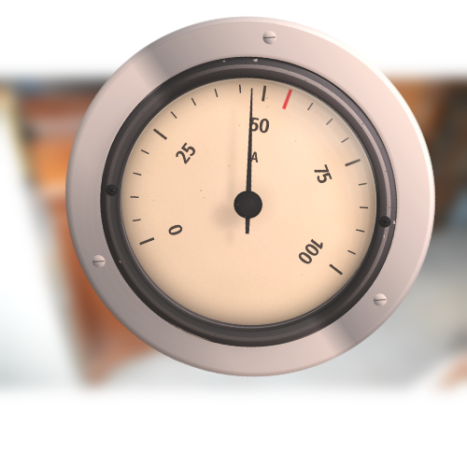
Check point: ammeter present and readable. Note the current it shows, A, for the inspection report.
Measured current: 47.5 A
